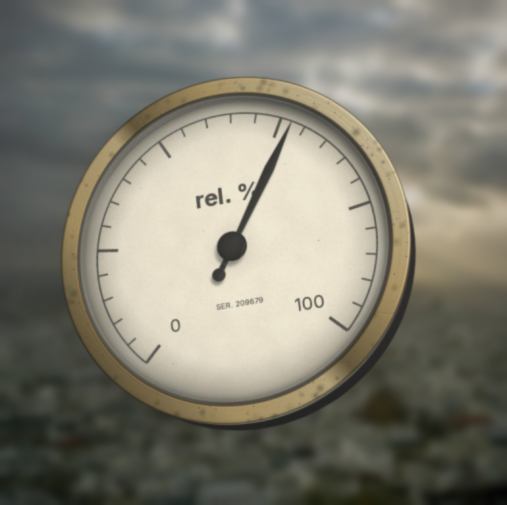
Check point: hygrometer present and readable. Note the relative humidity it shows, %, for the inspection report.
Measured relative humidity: 62 %
